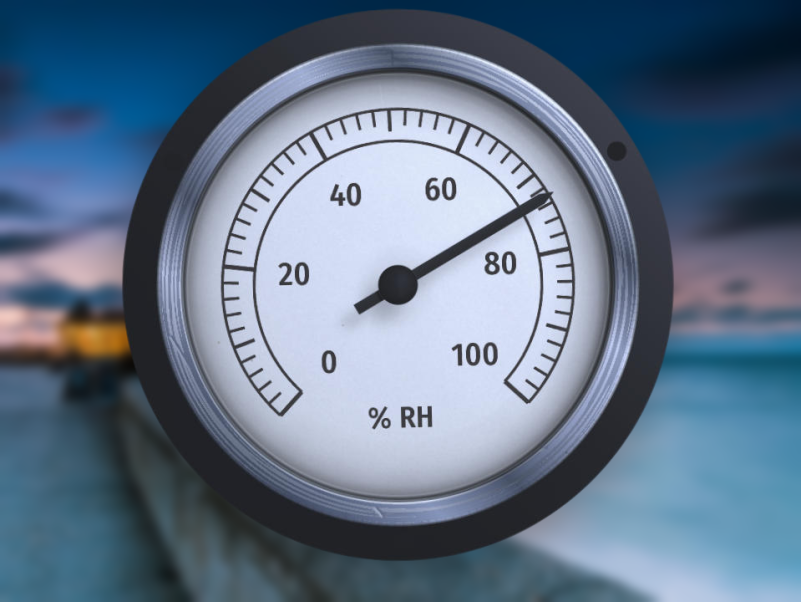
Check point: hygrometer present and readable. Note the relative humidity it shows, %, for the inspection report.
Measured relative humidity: 73 %
